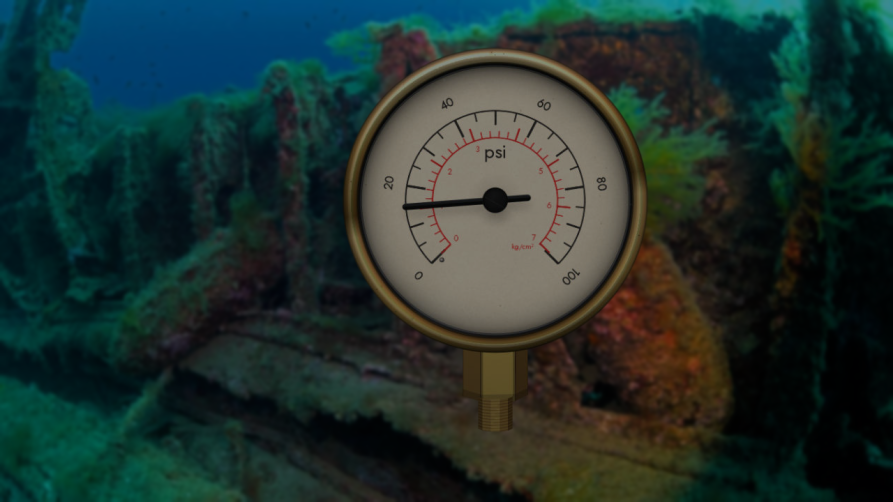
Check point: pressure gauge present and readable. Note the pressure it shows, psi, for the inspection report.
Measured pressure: 15 psi
